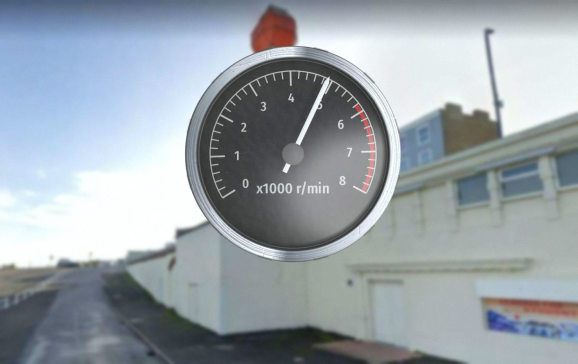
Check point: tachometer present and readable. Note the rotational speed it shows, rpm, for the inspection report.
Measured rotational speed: 4900 rpm
